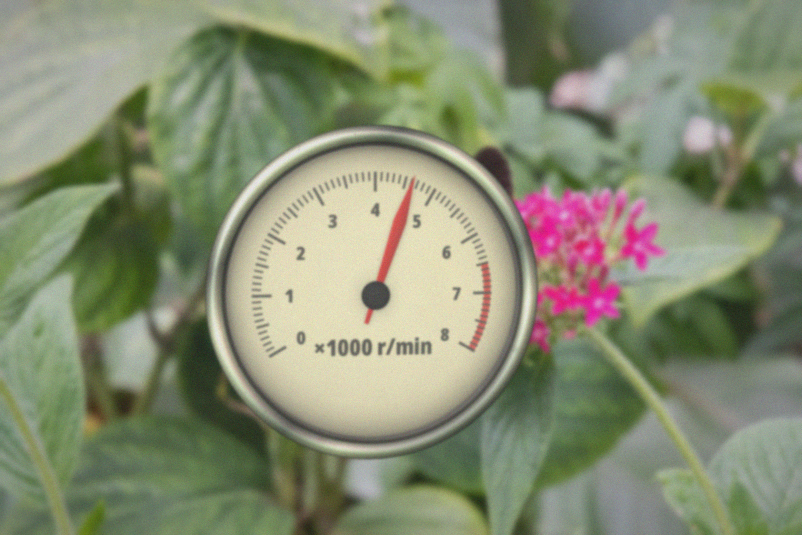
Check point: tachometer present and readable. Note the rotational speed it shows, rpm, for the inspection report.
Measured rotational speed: 4600 rpm
